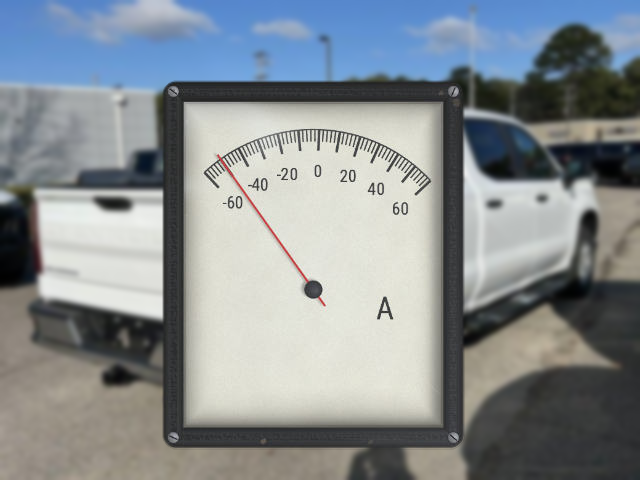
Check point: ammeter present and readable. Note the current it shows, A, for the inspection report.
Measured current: -50 A
